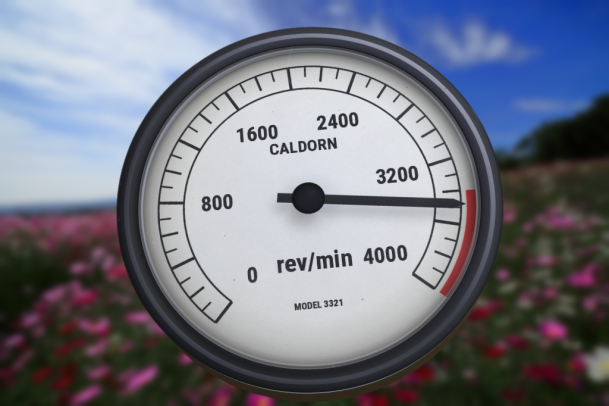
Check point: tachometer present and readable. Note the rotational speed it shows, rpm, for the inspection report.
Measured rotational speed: 3500 rpm
